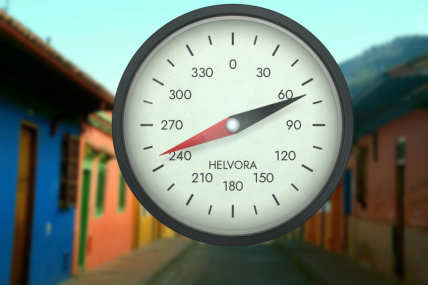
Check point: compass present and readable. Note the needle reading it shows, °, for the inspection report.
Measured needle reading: 247.5 °
